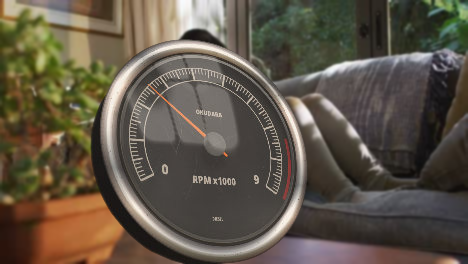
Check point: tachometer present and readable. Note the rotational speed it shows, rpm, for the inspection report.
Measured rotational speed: 2500 rpm
